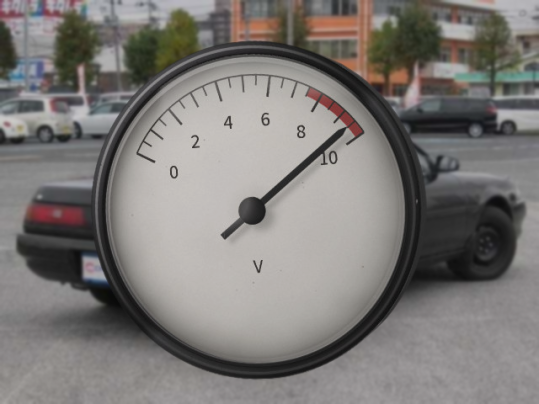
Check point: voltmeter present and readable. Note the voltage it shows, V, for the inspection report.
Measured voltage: 9.5 V
